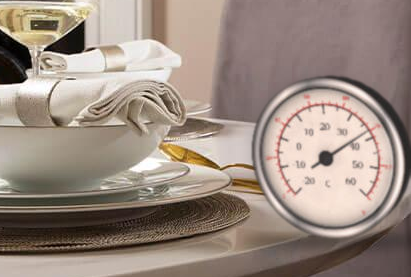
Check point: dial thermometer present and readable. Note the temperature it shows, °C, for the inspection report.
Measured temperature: 37.5 °C
